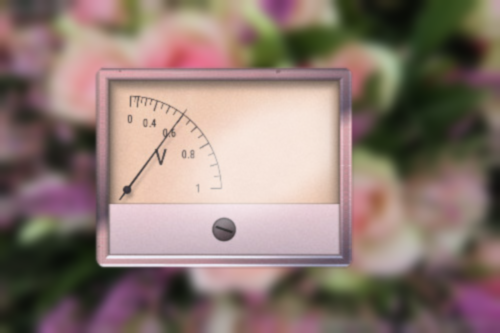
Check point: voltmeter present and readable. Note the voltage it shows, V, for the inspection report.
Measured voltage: 0.6 V
